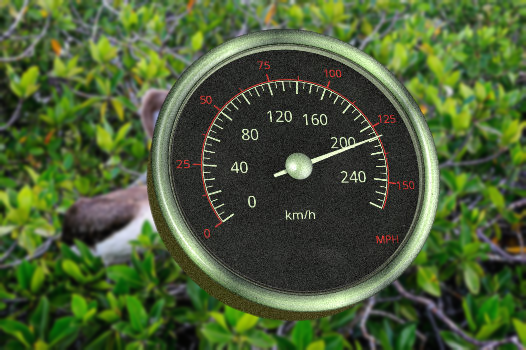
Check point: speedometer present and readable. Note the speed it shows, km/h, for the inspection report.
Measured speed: 210 km/h
